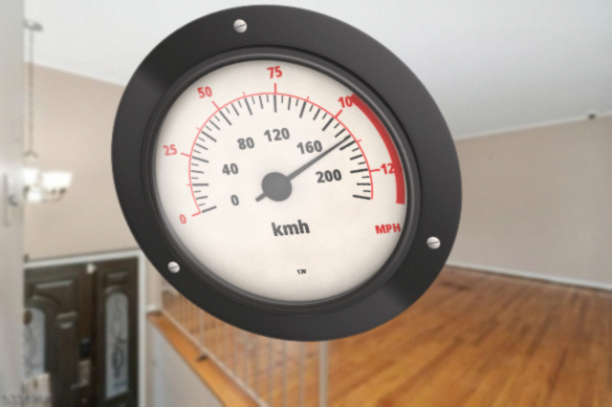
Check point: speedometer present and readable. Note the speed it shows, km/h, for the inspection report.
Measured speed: 175 km/h
